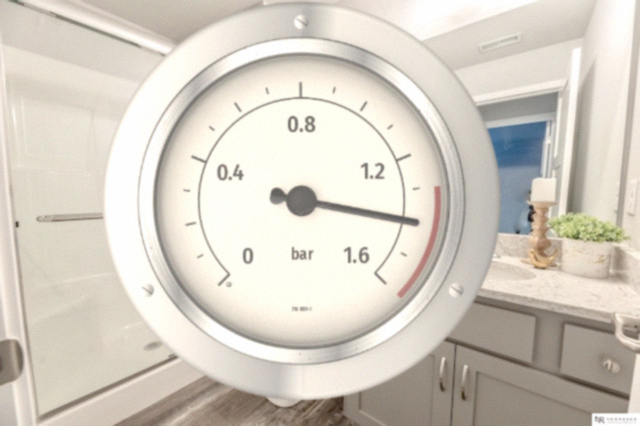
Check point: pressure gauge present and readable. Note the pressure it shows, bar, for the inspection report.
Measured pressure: 1.4 bar
